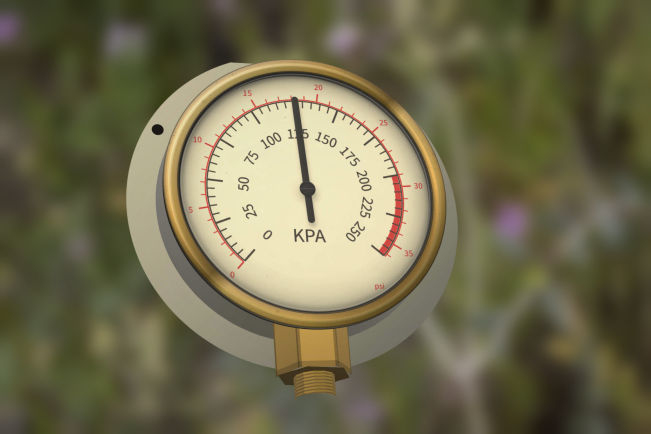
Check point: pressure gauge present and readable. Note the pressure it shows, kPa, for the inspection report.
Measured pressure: 125 kPa
